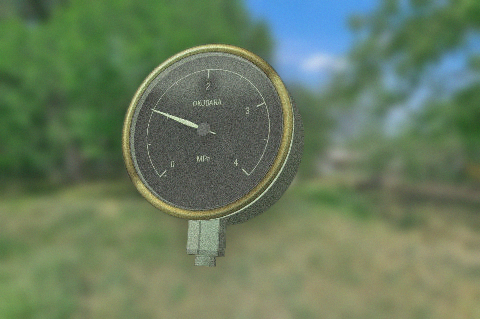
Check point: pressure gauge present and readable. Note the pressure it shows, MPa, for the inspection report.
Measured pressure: 1 MPa
